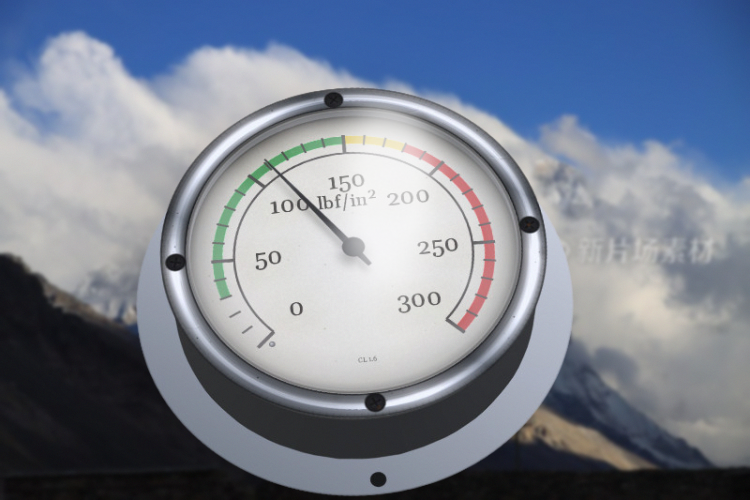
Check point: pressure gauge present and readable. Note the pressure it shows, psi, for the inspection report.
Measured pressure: 110 psi
